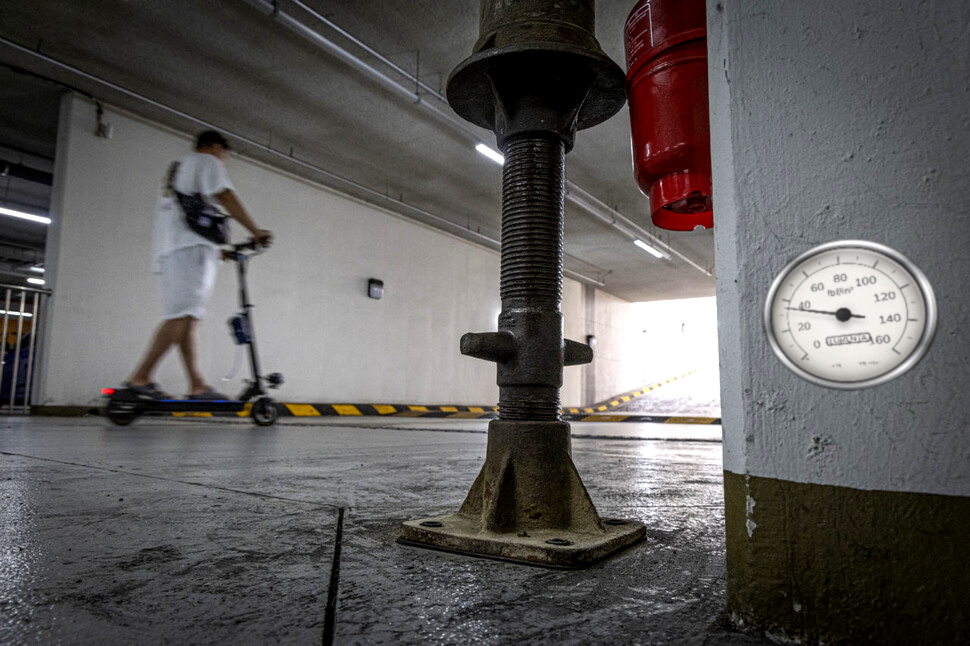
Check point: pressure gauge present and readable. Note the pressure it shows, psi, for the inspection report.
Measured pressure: 35 psi
